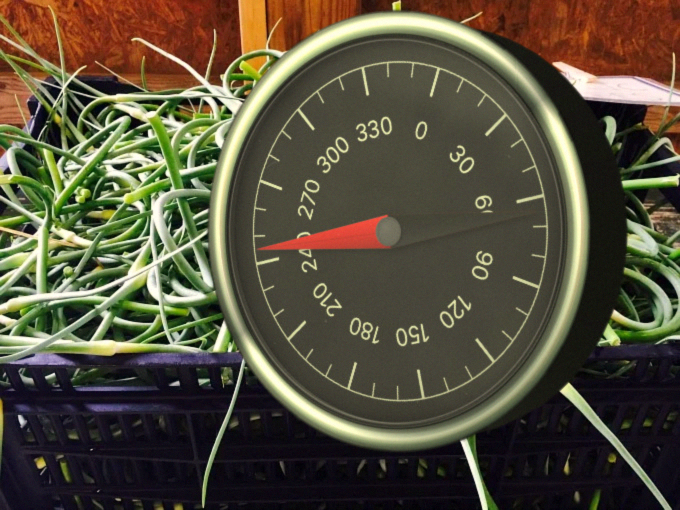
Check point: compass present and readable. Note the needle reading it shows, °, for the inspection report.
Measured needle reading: 245 °
